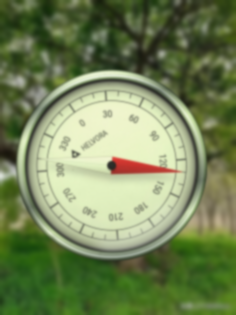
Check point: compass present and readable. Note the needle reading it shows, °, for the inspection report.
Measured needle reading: 130 °
